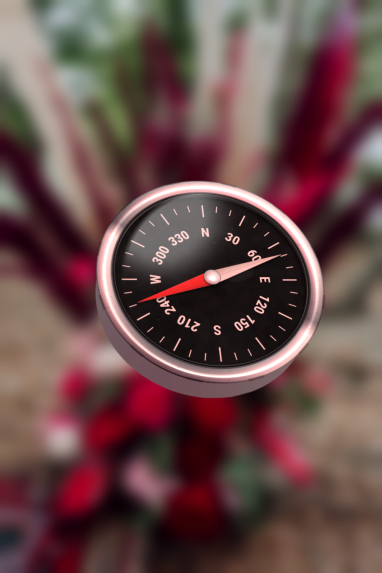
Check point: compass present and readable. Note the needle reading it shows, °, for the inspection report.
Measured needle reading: 250 °
